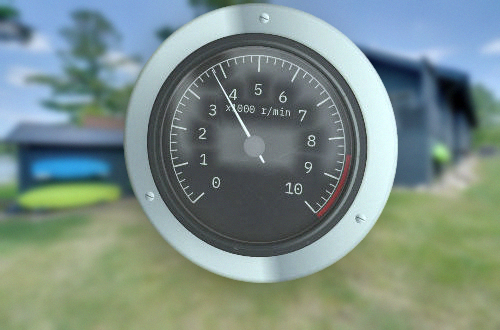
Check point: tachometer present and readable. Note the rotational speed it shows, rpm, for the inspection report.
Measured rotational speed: 3800 rpm
